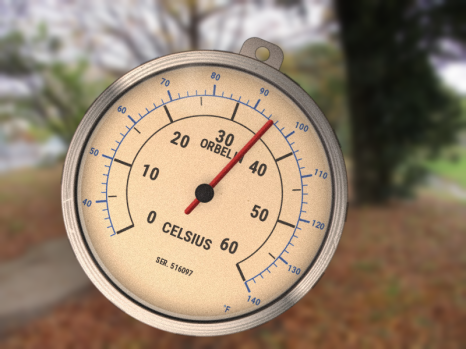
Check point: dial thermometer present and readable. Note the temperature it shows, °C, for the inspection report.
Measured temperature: 35 °C
